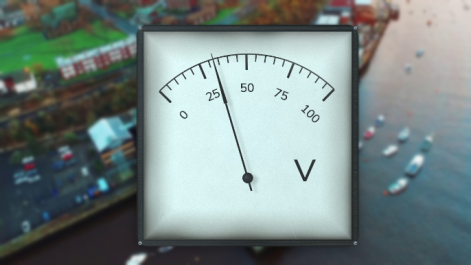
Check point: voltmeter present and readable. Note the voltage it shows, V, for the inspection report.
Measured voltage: 32.5 V
